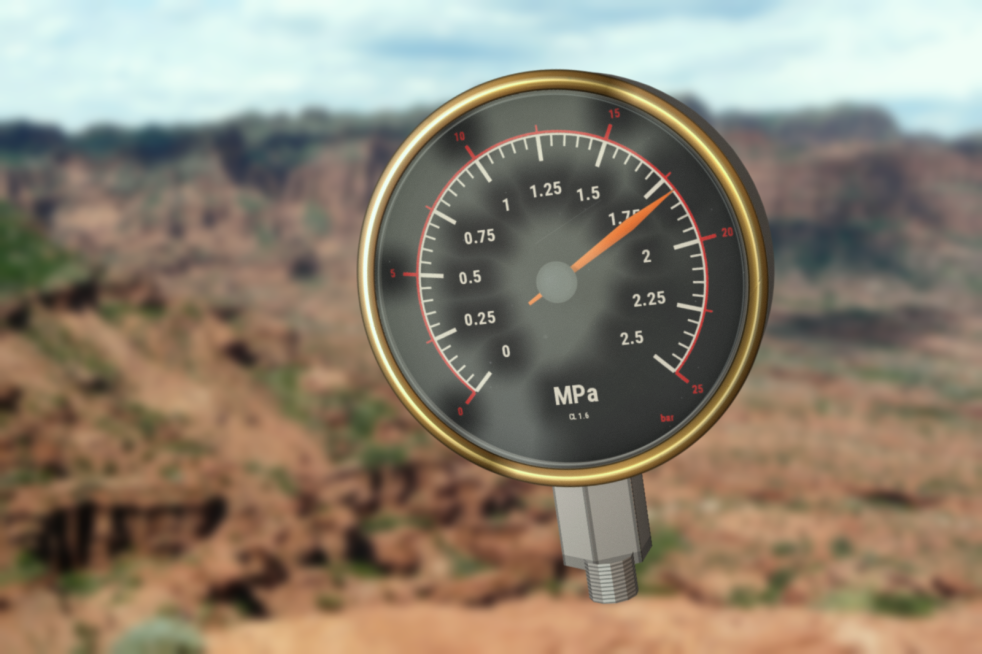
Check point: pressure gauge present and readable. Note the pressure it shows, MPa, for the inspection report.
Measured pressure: 1.8 MPa
